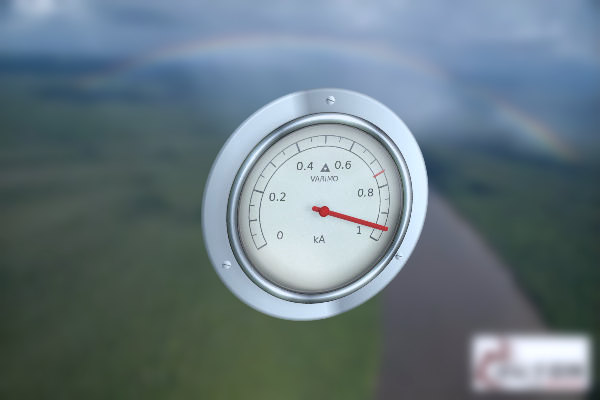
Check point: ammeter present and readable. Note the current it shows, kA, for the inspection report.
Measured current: 0.95 kA
